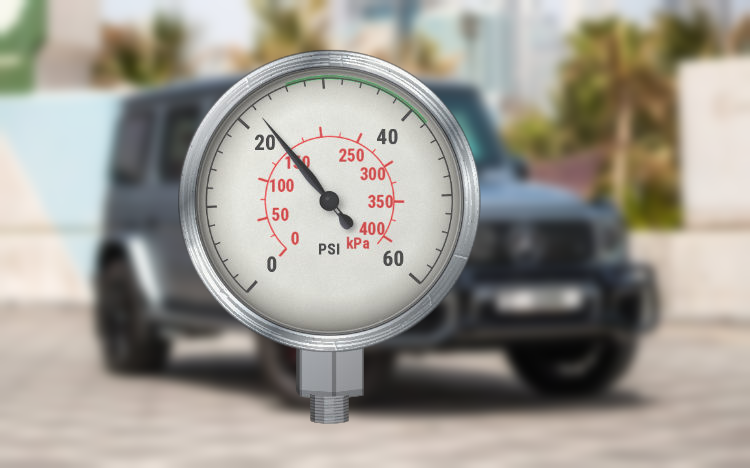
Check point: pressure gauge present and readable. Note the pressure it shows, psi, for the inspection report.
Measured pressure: 22 psi
